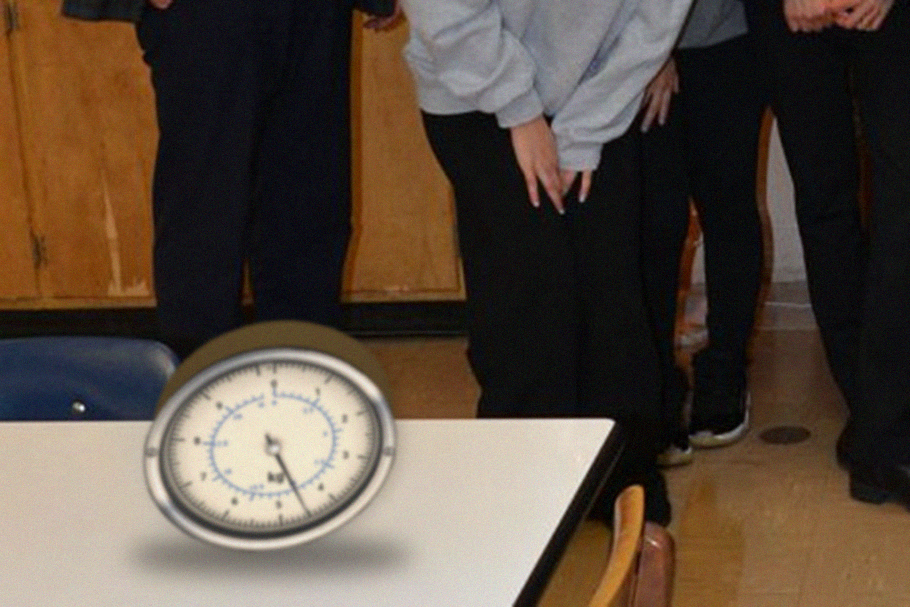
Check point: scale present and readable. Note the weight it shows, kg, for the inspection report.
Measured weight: 4.5 kg
